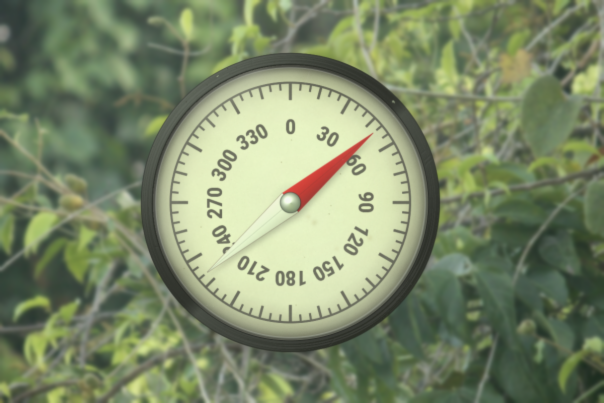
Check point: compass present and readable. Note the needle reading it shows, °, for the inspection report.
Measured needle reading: 50 °
